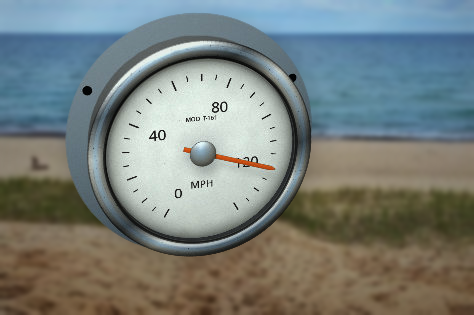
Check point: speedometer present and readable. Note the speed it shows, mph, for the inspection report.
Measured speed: 120 mph
